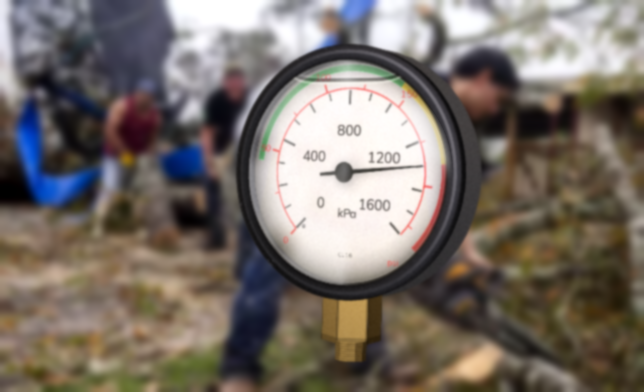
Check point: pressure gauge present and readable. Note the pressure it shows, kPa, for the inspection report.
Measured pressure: 1300 kPa
